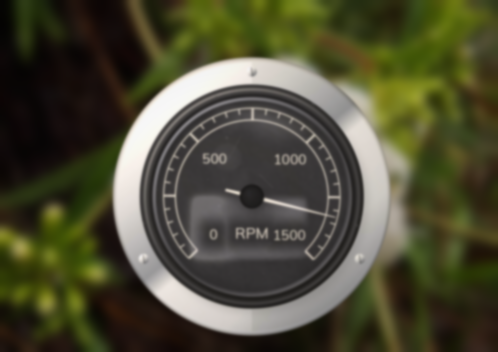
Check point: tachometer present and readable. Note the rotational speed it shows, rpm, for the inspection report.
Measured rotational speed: 1325 rpm
